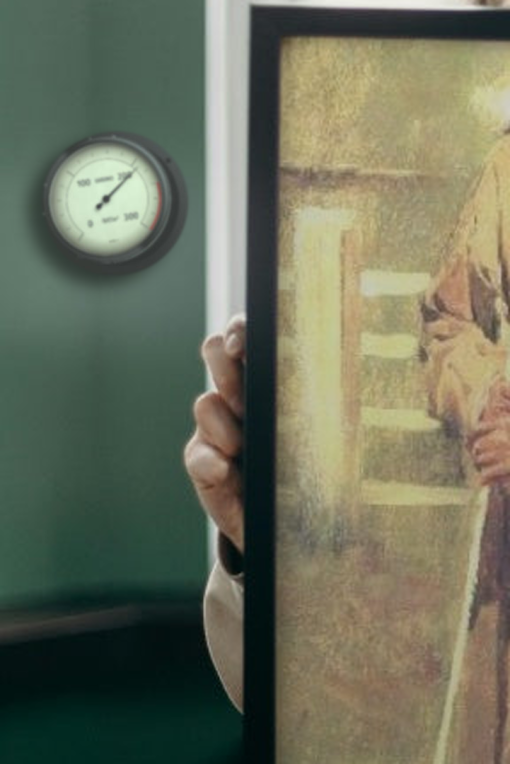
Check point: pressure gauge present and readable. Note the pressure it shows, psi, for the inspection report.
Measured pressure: 210 psi
